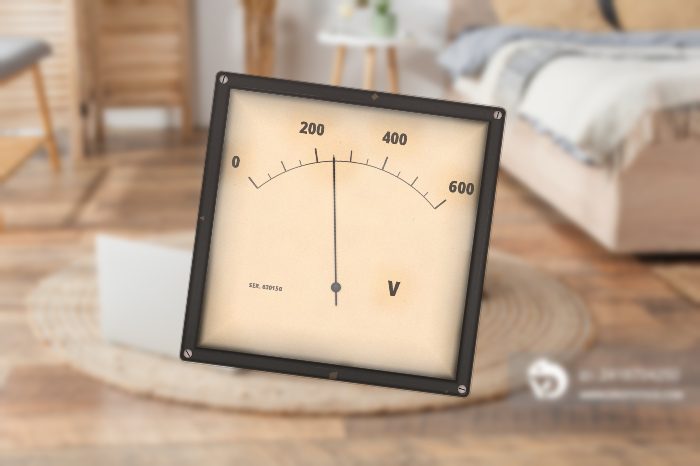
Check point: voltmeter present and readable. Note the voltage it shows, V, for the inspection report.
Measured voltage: 250 V
